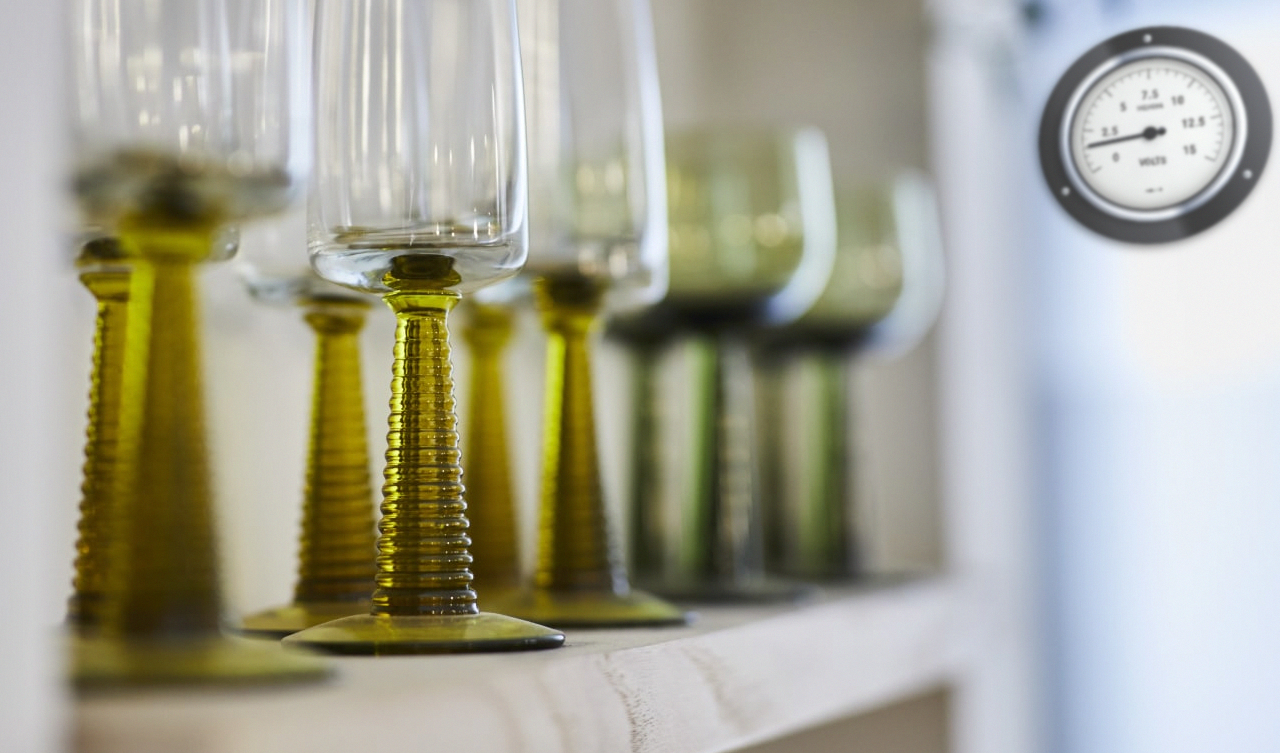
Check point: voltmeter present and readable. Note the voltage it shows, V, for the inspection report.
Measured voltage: 1.5 V
